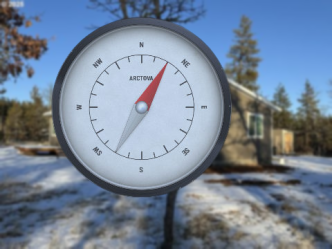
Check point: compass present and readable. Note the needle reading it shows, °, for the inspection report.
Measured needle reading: 30 °
